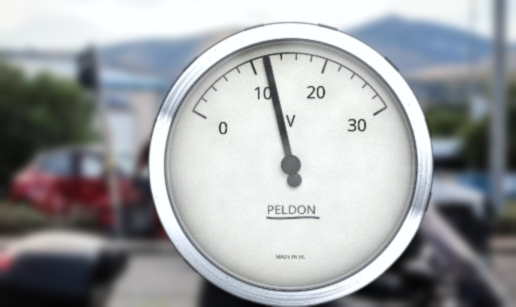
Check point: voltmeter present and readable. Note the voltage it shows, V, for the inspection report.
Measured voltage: 12 V
